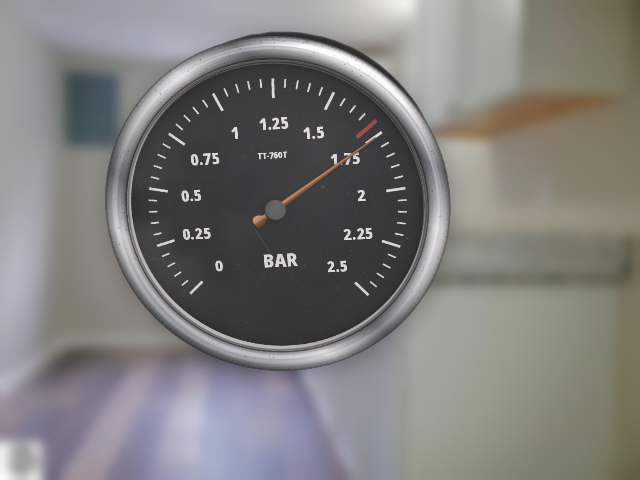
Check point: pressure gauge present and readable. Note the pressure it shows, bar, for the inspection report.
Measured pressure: 1.75 bar
